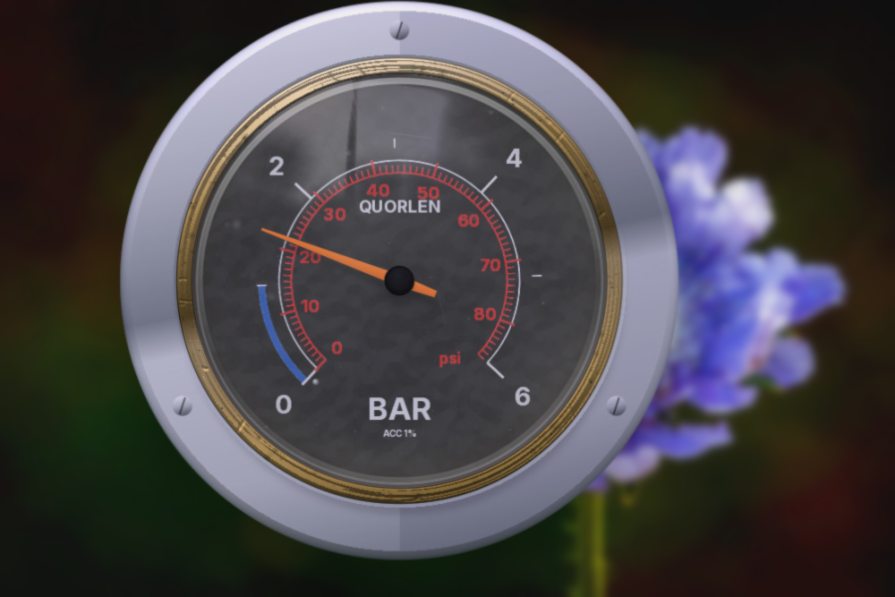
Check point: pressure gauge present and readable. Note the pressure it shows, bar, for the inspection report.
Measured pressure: 1.5 bar
